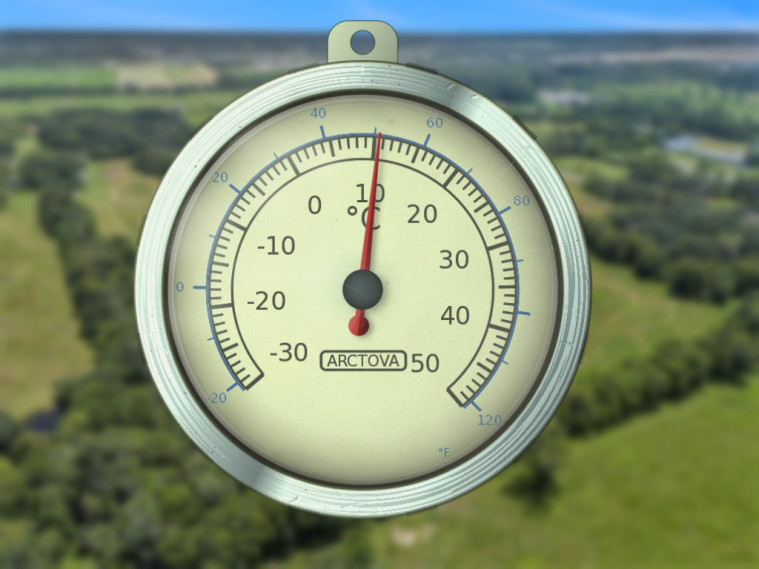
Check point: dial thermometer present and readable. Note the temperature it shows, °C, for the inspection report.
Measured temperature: 10.5 °C
